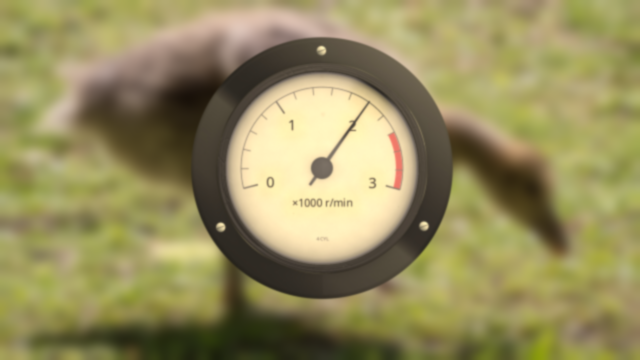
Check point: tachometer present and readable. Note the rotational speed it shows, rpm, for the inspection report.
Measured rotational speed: 2000 rpm
